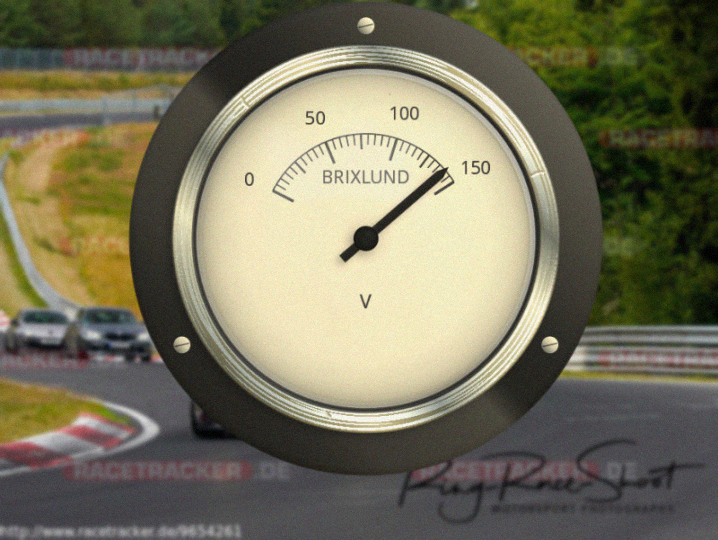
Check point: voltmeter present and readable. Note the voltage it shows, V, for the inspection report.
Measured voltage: 140 V
